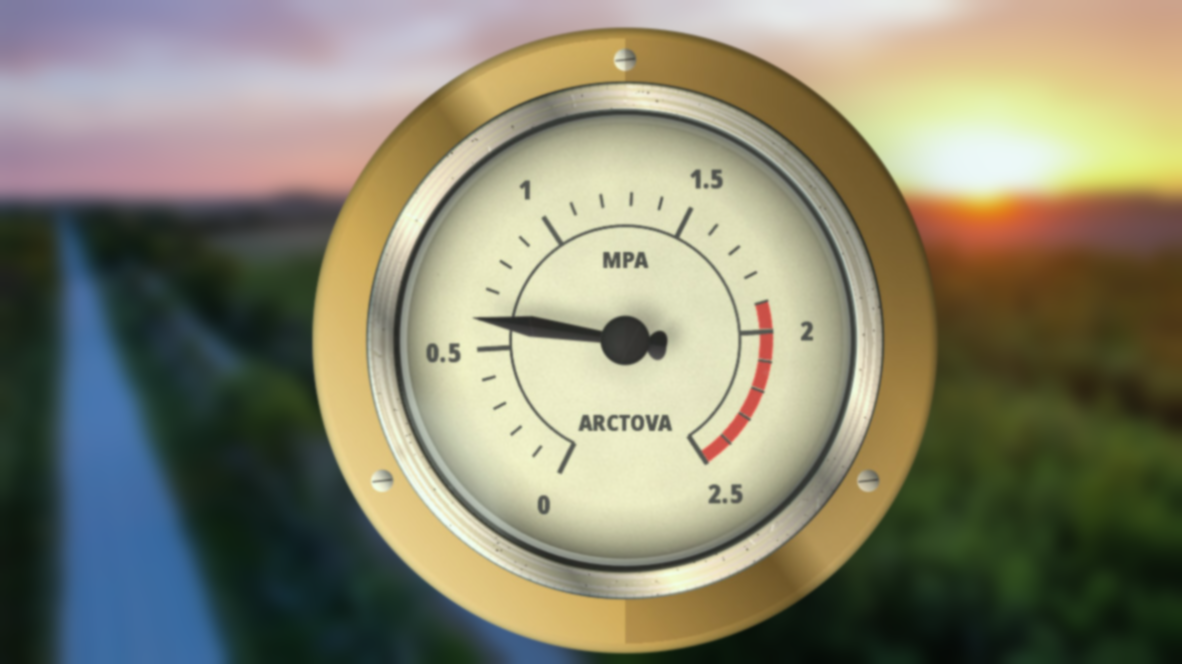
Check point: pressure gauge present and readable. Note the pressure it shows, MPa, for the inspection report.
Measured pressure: 0.6 MPa
